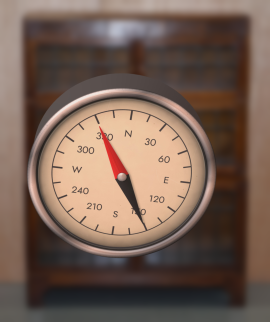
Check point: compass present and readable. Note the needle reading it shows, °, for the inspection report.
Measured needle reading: 330 °
